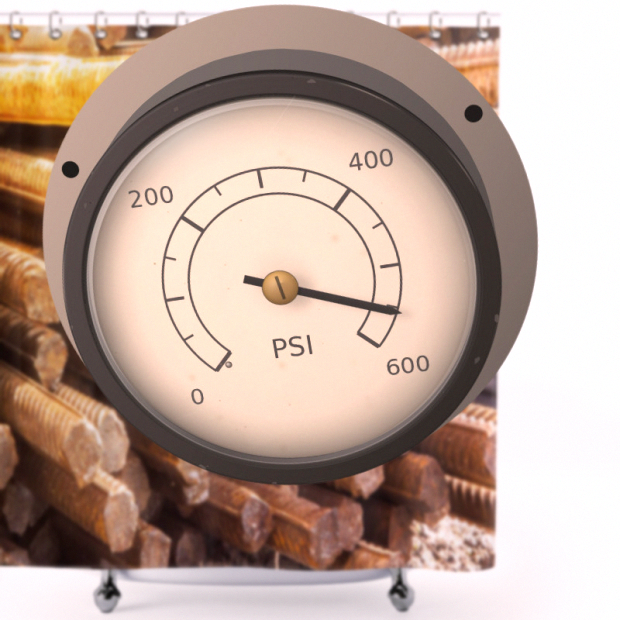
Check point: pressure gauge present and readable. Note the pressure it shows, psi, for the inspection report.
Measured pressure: 550 psi
